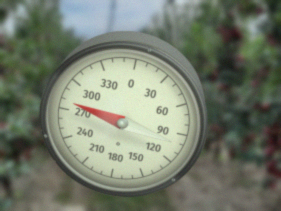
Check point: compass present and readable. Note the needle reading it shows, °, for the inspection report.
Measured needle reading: 280 °
